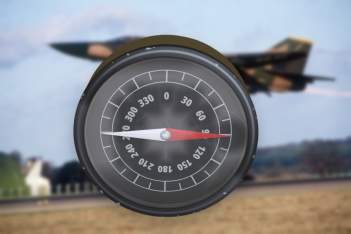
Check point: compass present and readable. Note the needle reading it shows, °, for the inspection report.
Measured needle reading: 90 °
